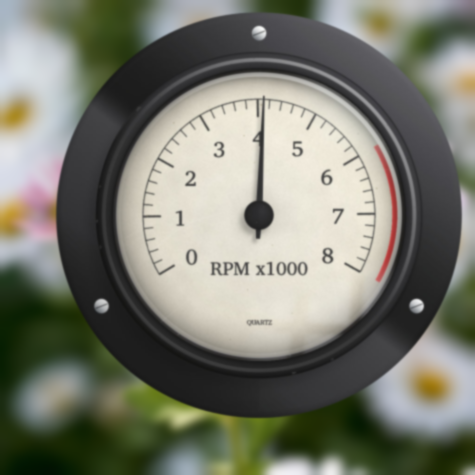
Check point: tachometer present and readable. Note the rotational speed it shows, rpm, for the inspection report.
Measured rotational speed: 4100 rpm
